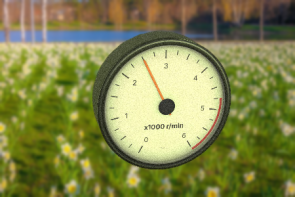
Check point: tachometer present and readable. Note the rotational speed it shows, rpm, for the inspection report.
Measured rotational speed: 2500 rpm
